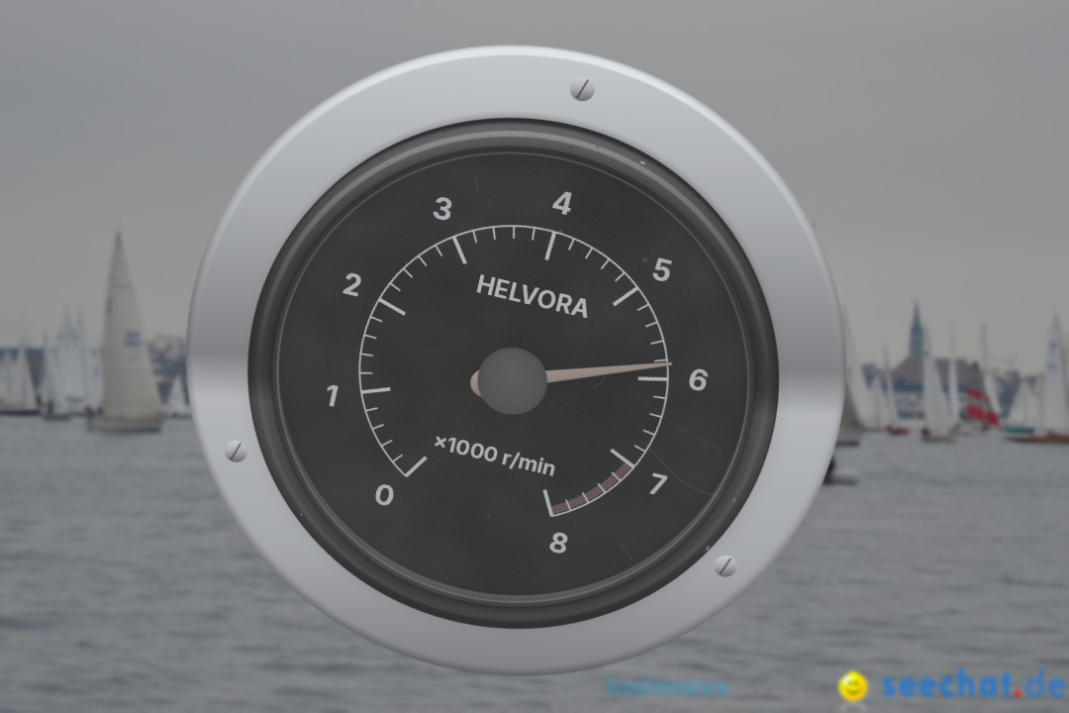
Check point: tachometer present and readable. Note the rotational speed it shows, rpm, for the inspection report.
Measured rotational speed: 5800 rpm
